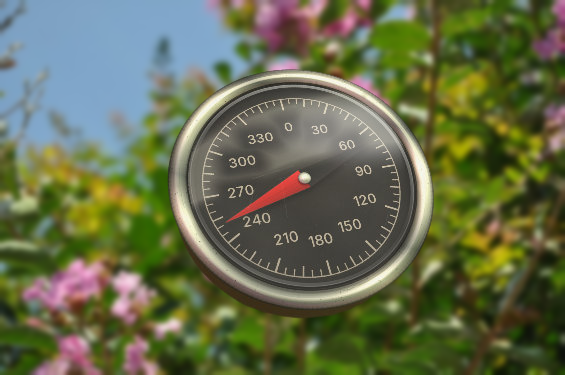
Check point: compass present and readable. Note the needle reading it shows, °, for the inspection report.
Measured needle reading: 250 °
